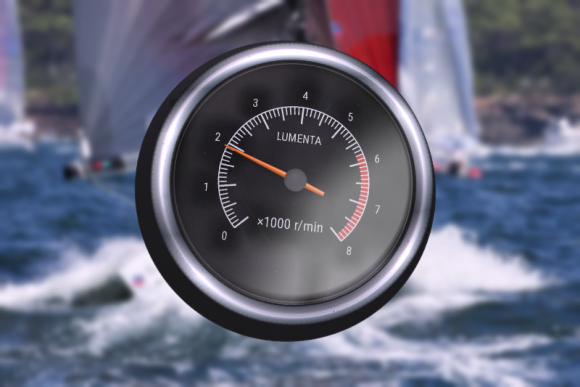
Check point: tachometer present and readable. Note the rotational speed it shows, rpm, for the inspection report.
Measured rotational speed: 1900 rpm
